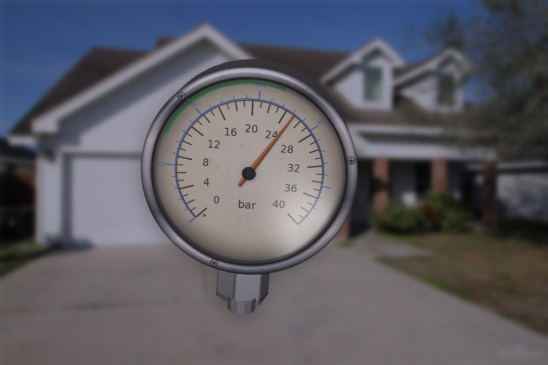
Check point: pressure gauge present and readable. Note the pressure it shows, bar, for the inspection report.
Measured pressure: 25 bar
